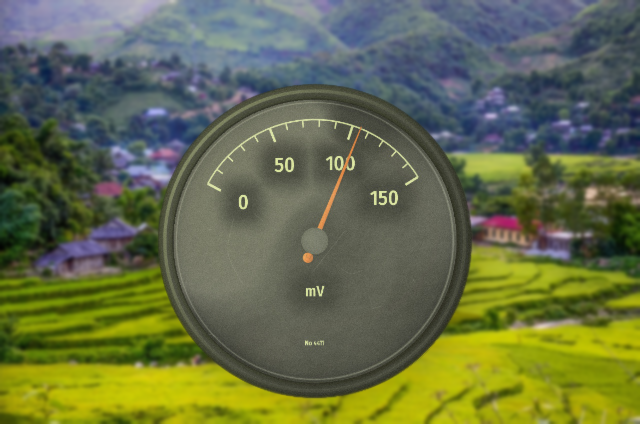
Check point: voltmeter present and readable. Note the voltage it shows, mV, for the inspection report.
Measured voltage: 105 mV
